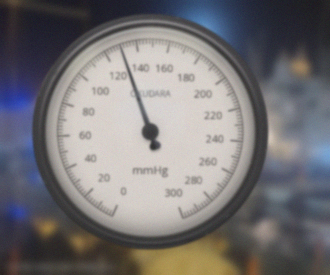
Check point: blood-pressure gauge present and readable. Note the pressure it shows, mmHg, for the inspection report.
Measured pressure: 130 mmHg
